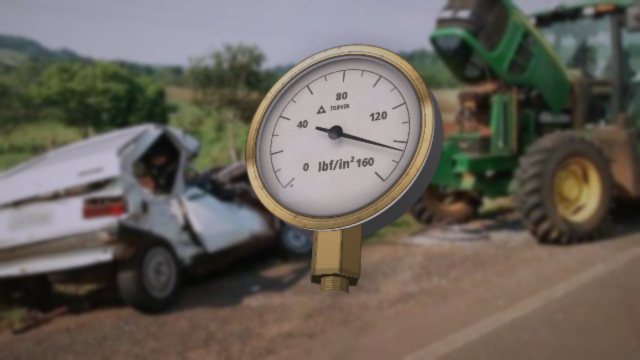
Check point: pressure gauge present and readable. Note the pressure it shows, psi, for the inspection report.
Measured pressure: 145 psi
